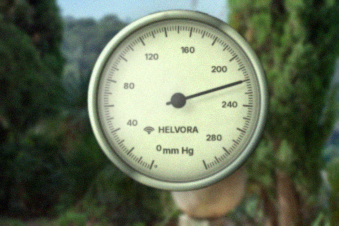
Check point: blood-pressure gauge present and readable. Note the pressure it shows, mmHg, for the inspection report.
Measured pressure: 220 mmHg
